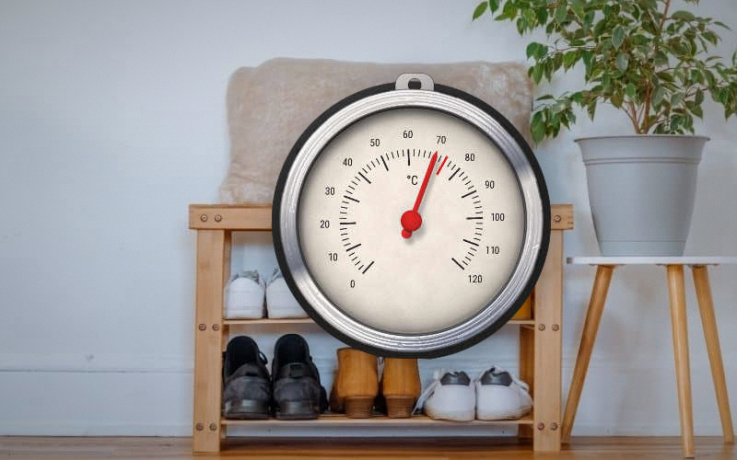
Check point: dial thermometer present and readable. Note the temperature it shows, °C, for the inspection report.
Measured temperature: 70 °C
